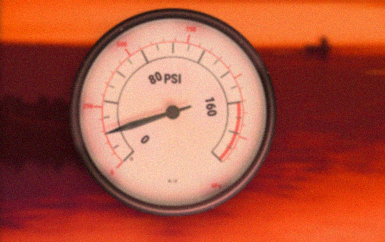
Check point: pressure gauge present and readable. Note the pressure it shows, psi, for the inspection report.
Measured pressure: 20 psi
